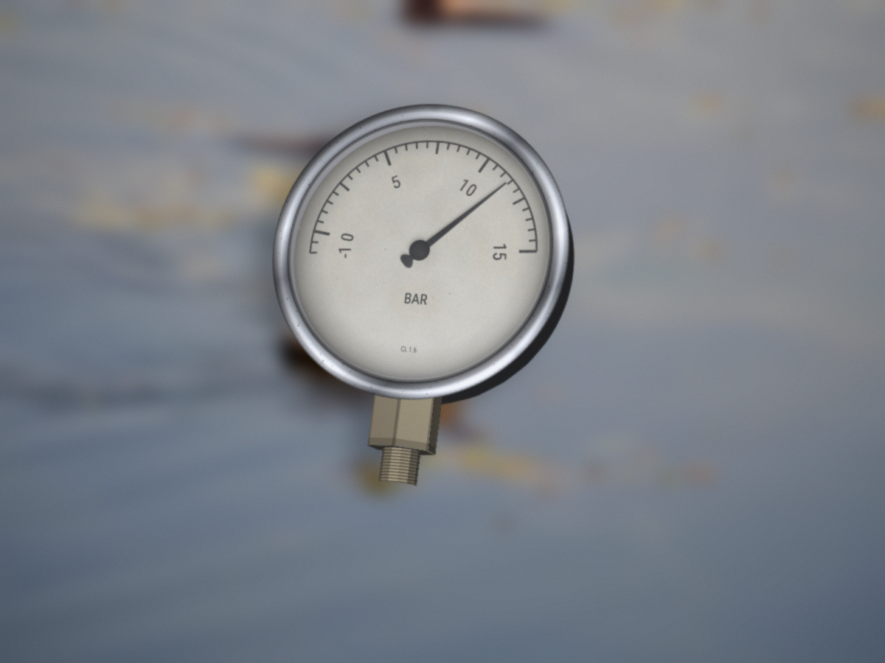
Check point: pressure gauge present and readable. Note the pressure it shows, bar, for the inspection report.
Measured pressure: 11.5 bar
